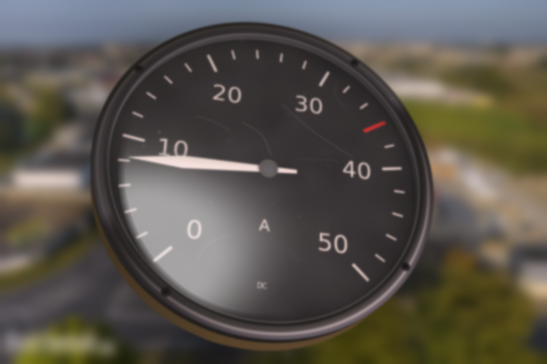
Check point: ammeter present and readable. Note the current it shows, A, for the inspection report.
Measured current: 8 A
